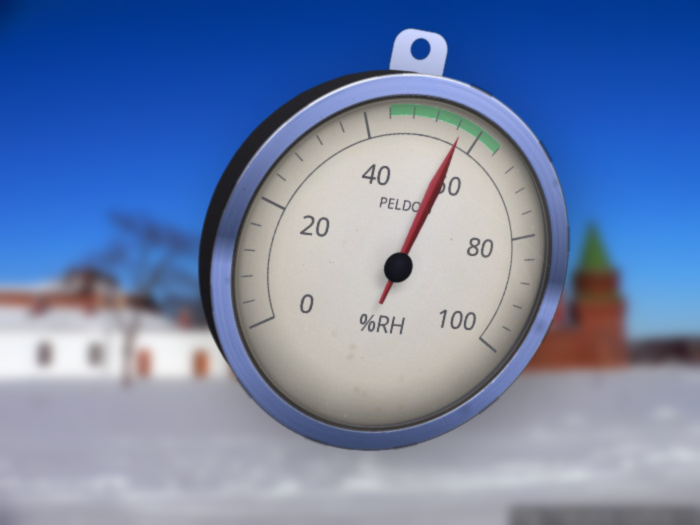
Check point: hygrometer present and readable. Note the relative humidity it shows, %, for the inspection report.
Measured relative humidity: 56 %
